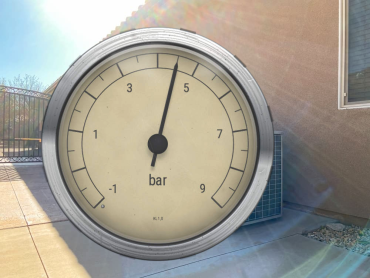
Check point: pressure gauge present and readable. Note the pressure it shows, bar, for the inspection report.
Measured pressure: 4.5 bar
